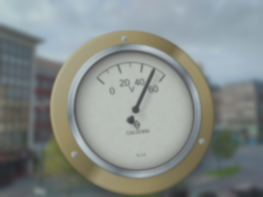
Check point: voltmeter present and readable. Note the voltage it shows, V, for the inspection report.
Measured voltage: 50 V
